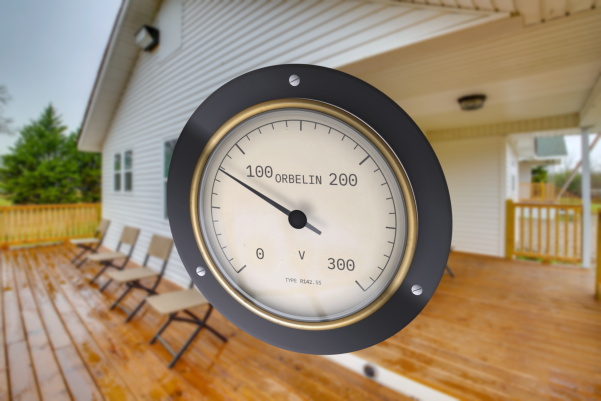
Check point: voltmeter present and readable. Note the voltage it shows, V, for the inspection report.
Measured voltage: 80 V
